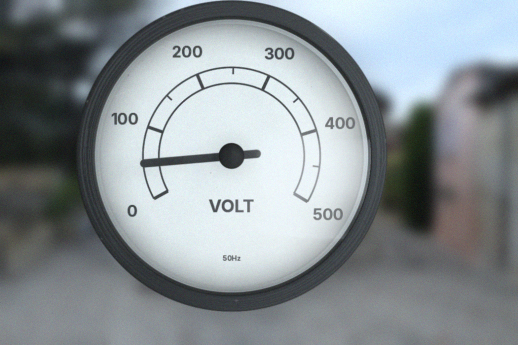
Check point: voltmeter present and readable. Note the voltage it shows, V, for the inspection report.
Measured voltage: 50 V
